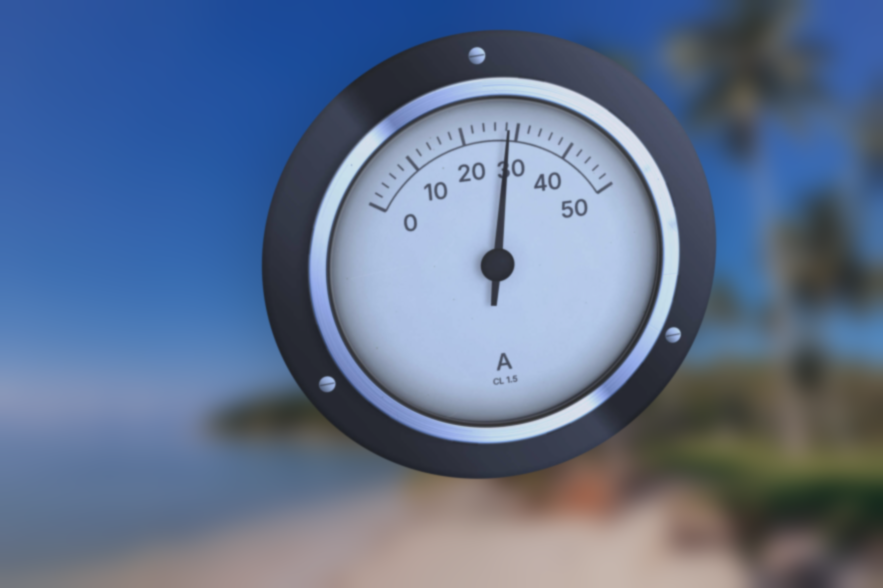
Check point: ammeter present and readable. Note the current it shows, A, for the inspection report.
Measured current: 28 A
